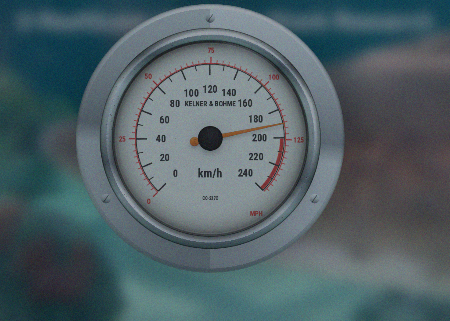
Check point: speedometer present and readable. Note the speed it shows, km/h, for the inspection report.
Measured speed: 190 km/h
